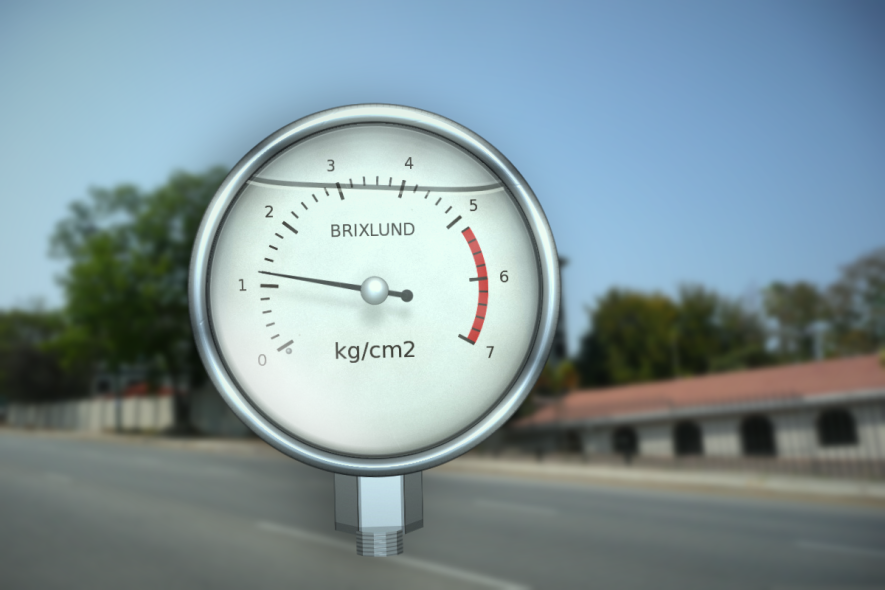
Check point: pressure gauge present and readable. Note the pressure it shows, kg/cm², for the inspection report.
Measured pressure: 1.2 kg/cm²
